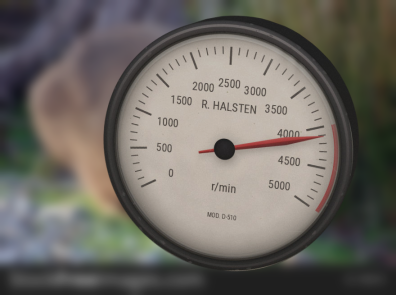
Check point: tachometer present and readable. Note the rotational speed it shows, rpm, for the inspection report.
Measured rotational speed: 4100 rpm
